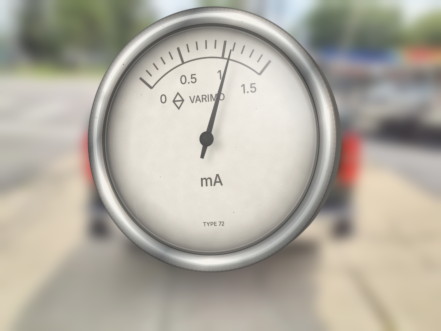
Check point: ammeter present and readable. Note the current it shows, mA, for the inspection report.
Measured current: 1.1 mA
